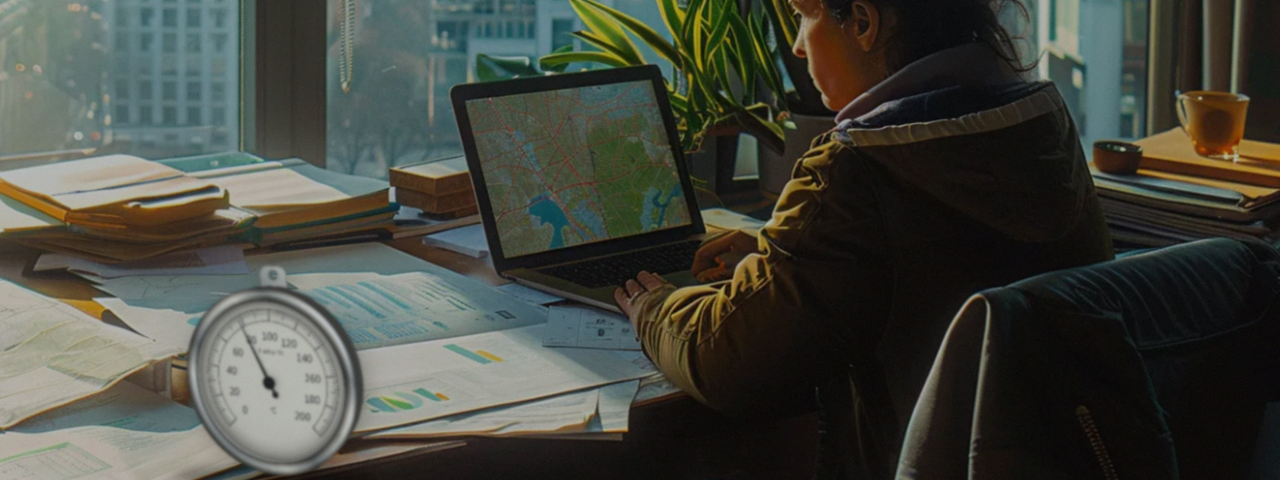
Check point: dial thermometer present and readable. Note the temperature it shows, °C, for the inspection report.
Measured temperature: 80 °C
